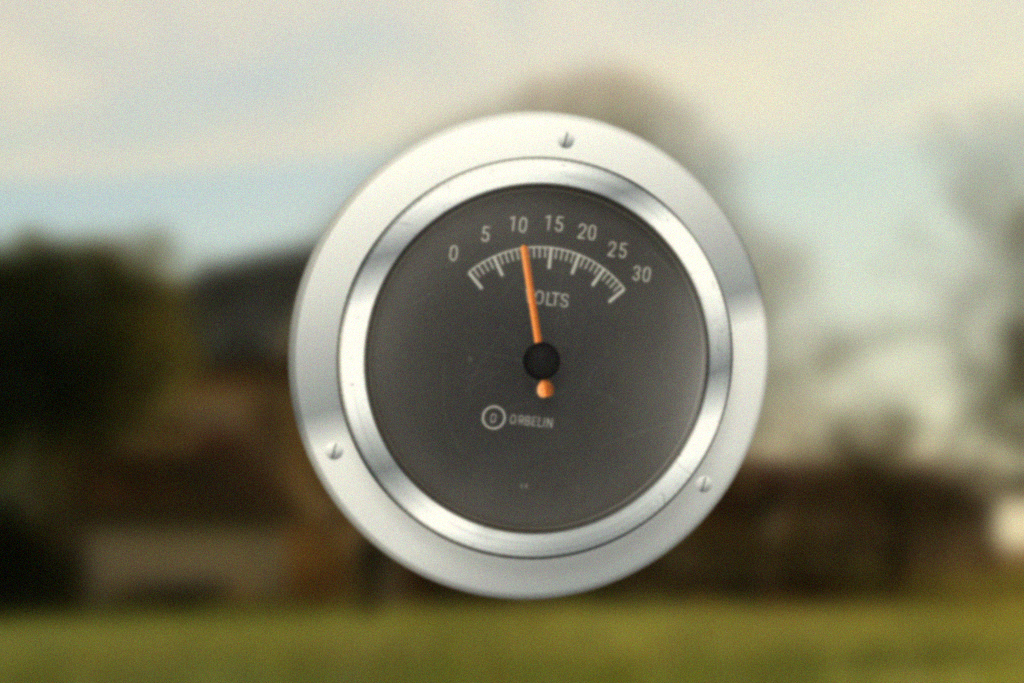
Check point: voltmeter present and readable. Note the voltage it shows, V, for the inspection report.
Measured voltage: 10 V
